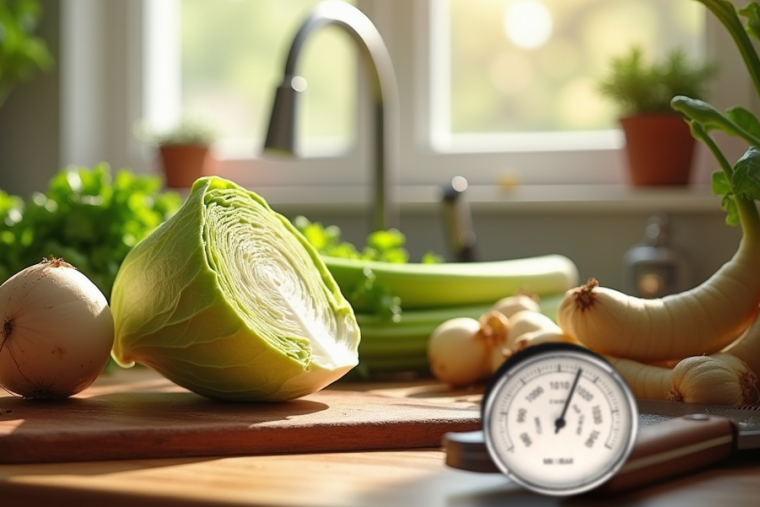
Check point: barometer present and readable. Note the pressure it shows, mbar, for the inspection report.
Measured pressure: 1015 mbar
